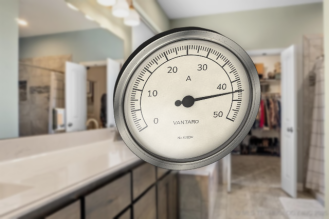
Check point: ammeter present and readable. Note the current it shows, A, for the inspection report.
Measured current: 42.5 A
